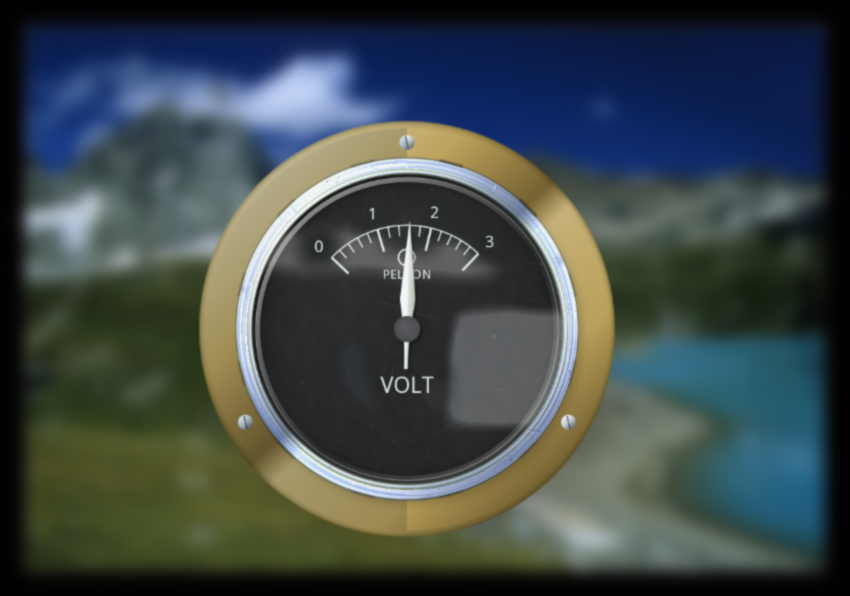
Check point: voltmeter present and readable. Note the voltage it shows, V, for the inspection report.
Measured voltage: 1.6 V
